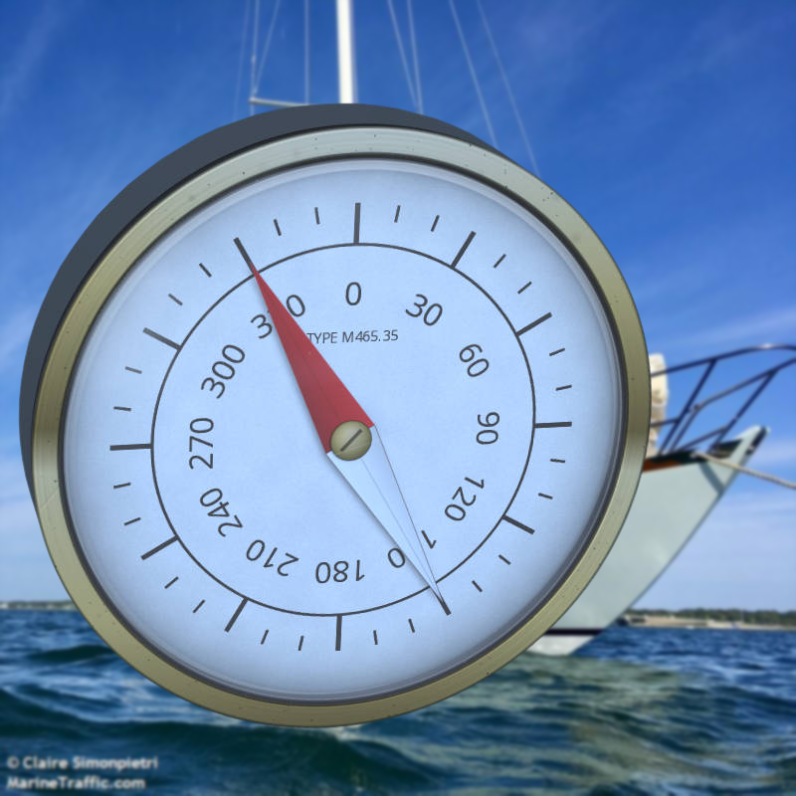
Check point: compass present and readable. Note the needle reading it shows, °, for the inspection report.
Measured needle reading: 330 °
